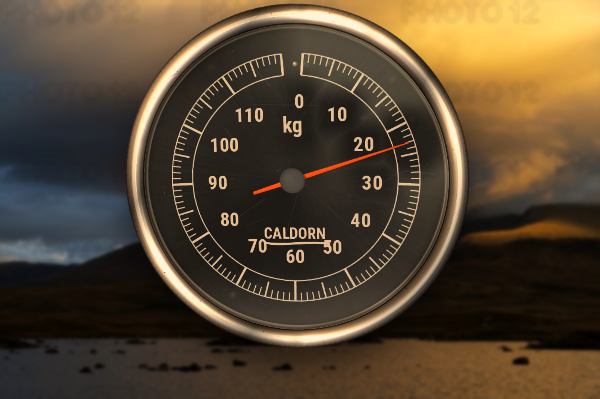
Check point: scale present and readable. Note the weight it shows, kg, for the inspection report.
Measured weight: 23 kg
